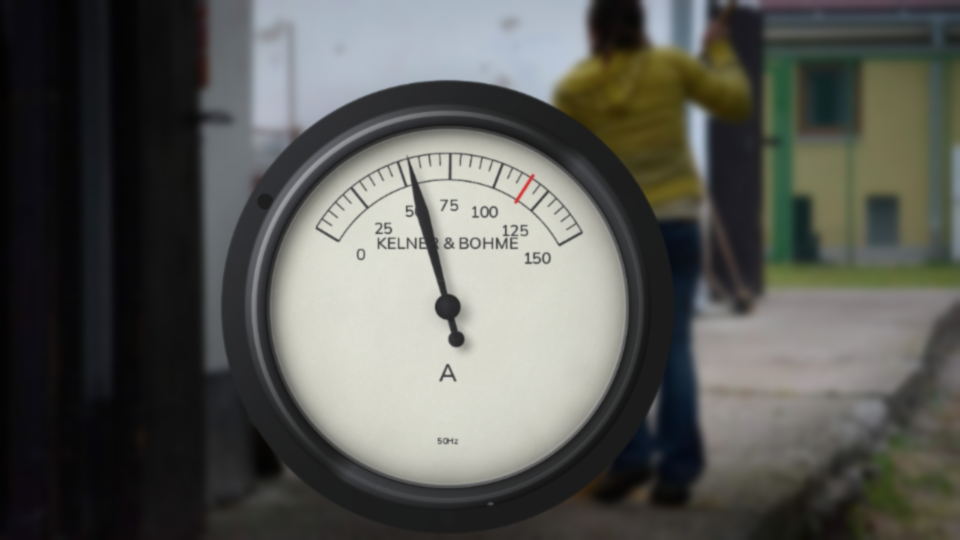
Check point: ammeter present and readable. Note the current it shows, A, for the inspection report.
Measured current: 55 A
